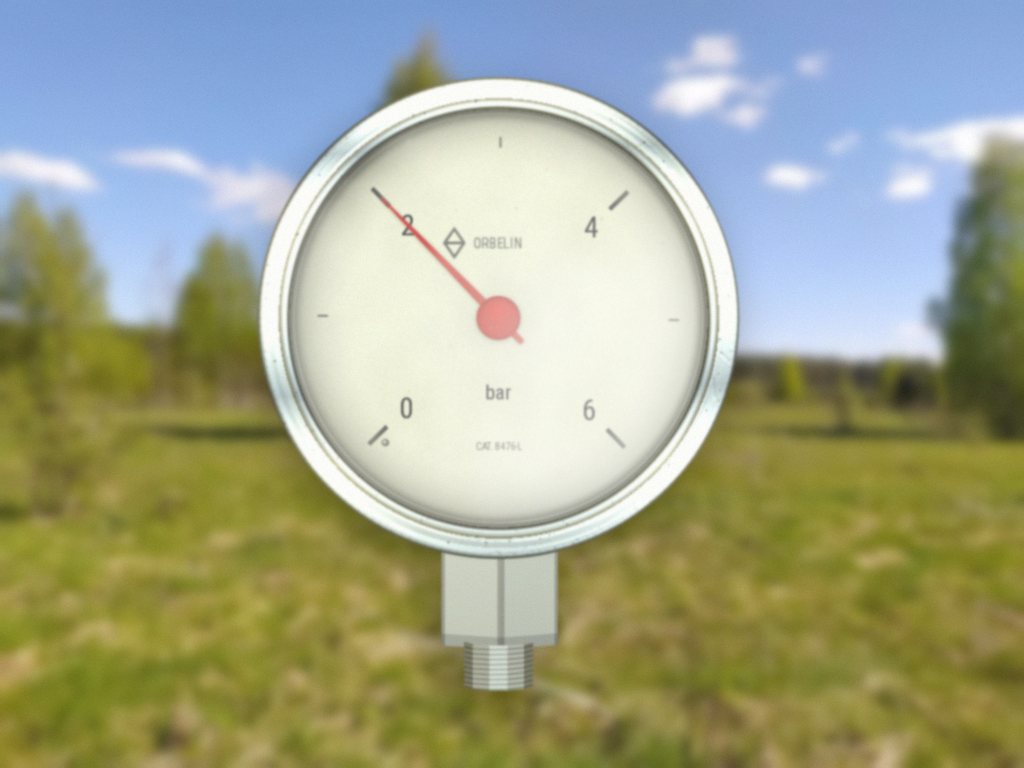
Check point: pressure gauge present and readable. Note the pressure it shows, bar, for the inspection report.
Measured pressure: 2 bar
